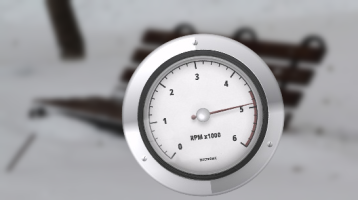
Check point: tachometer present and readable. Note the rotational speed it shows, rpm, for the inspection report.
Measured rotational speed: 4900 rpm
